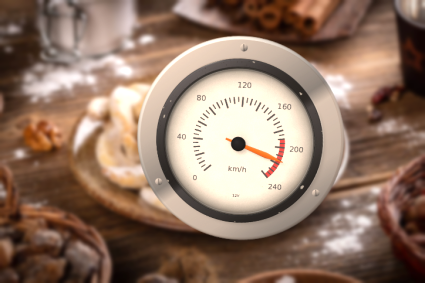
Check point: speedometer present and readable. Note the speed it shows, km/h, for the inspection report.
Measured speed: 215 km/h
